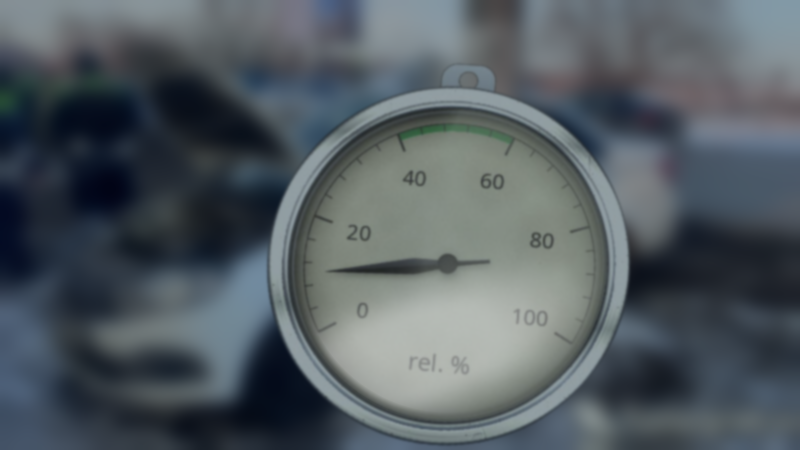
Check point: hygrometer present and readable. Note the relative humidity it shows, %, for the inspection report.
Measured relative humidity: 10 %
